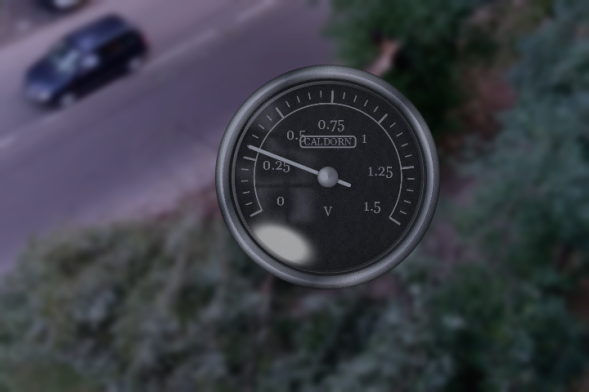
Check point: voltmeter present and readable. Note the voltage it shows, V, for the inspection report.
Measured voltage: 0.3 V
